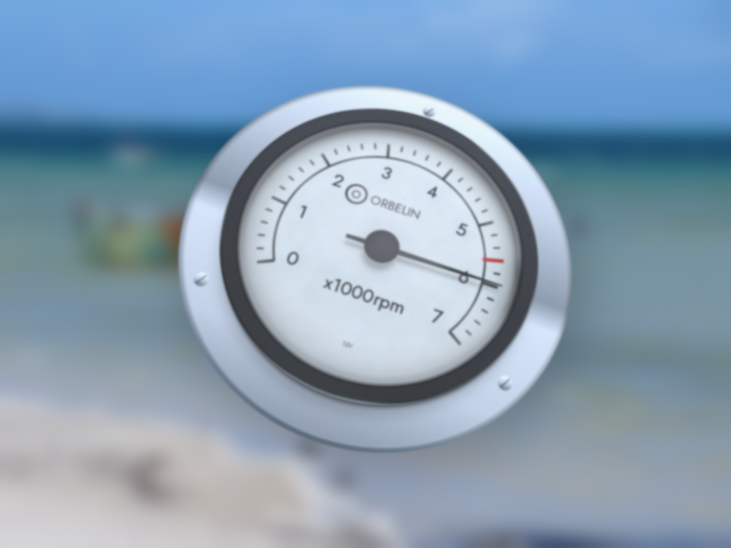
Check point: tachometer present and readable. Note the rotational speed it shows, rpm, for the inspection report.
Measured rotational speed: 6000 rpm
